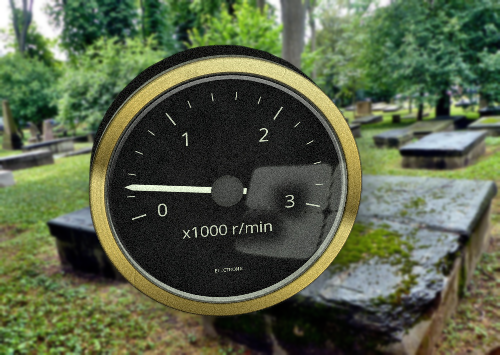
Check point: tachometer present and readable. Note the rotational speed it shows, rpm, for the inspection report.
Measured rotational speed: 300 rpm
